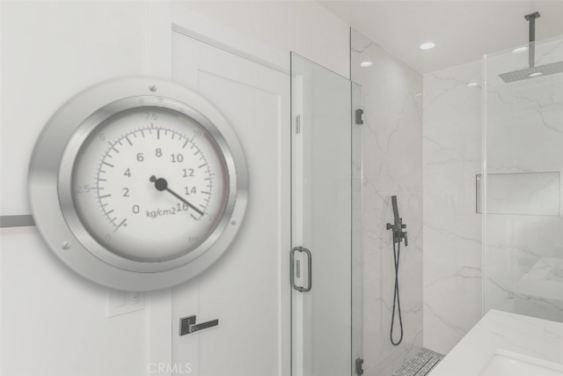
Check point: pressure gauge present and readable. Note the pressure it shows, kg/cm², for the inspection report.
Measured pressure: 15.5 kg/cm²
